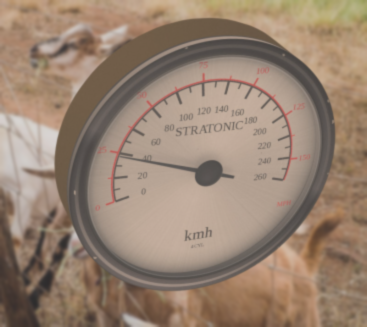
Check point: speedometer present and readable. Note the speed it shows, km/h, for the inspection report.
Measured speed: 40 km/h
